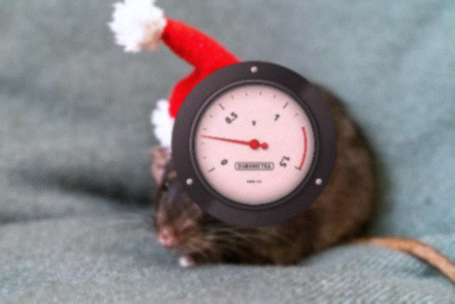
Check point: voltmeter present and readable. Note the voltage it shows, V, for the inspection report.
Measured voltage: 0.25 V
